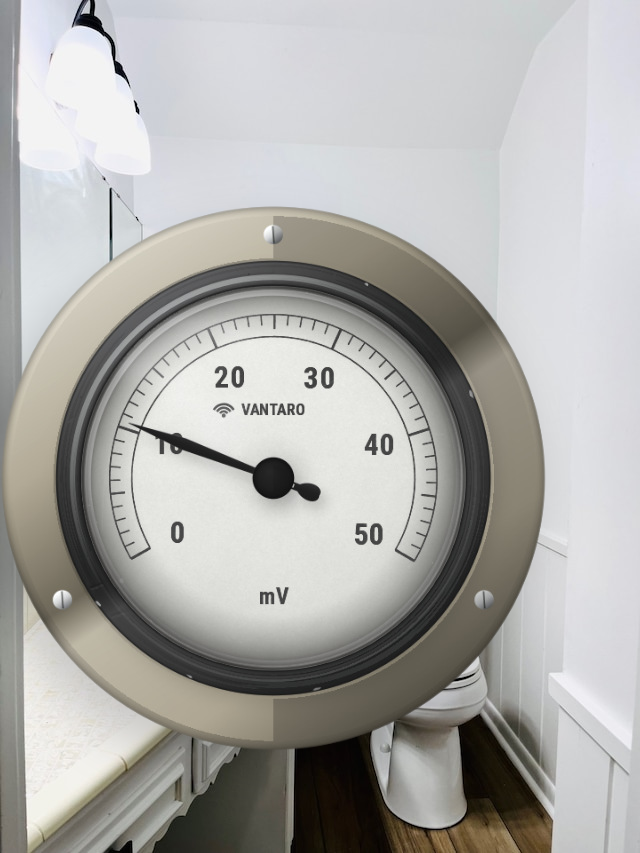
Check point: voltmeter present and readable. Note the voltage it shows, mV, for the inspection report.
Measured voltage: 10.5 mV
